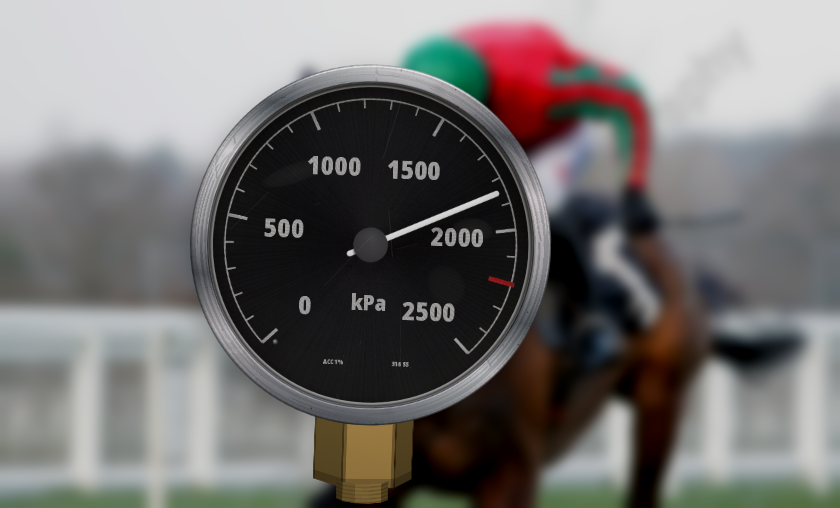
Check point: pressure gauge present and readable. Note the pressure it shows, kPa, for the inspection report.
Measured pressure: 1850 kPa
